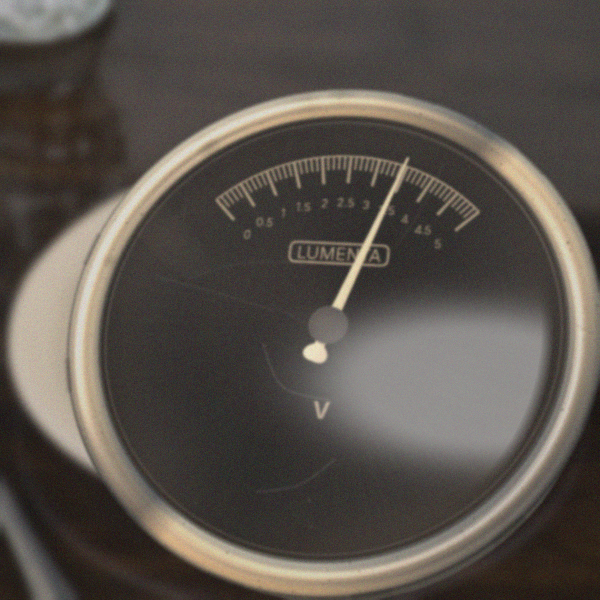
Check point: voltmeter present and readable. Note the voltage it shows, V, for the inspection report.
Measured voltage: 3.5 V
